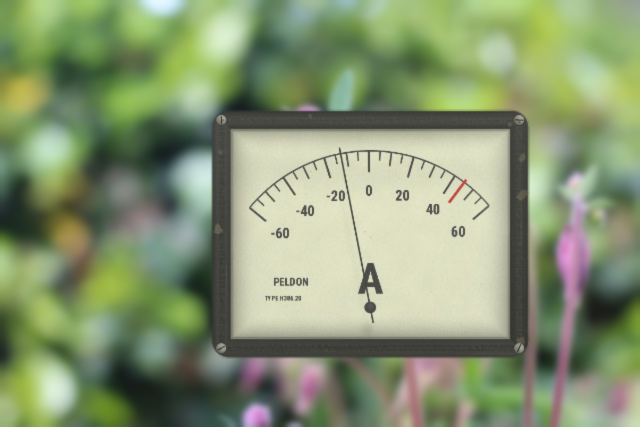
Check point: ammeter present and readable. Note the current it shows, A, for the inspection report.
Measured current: -12.5 A
